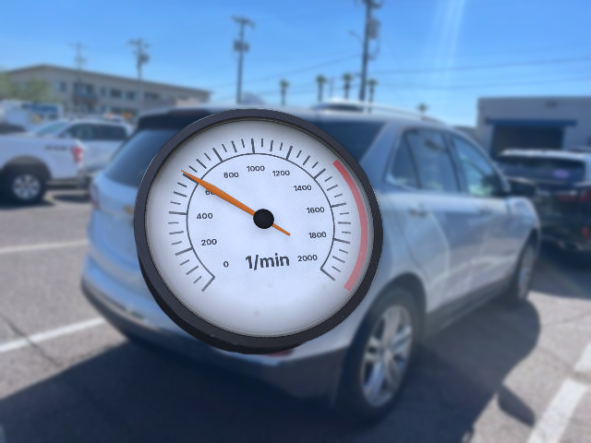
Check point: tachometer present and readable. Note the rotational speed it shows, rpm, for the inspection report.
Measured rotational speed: 600 rpm
